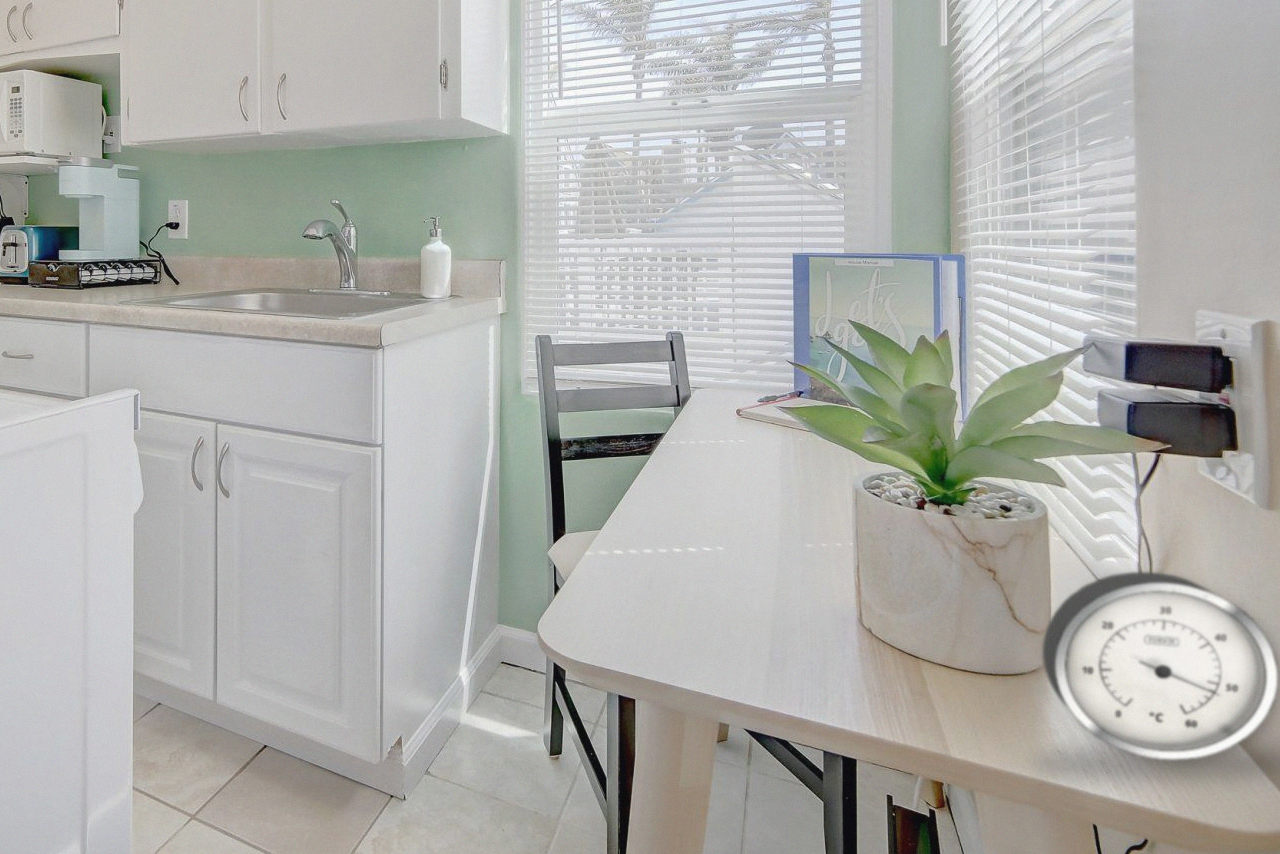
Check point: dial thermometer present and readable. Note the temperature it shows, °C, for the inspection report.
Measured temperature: 52 °C
